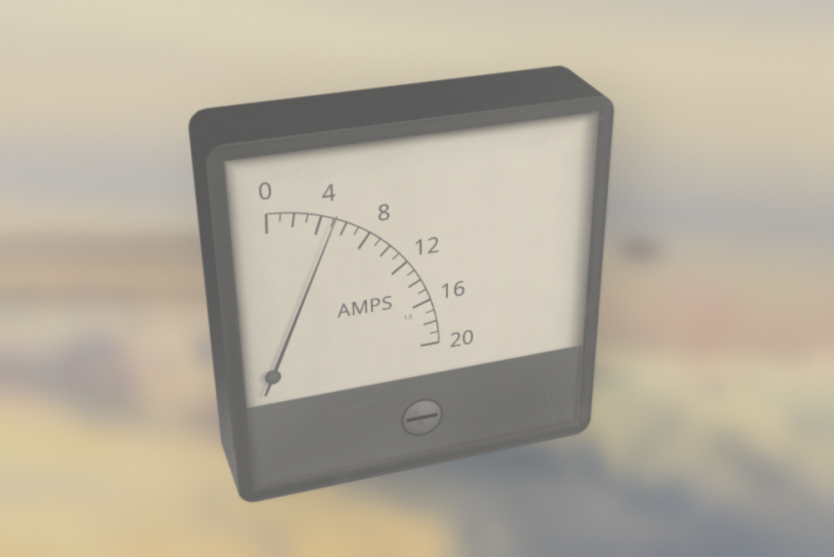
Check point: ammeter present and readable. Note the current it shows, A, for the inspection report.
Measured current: 5 A
